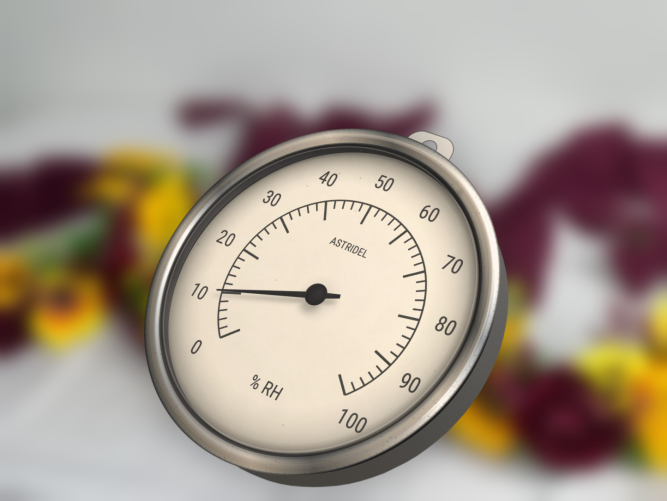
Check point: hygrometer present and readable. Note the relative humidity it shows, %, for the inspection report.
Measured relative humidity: 10 %
